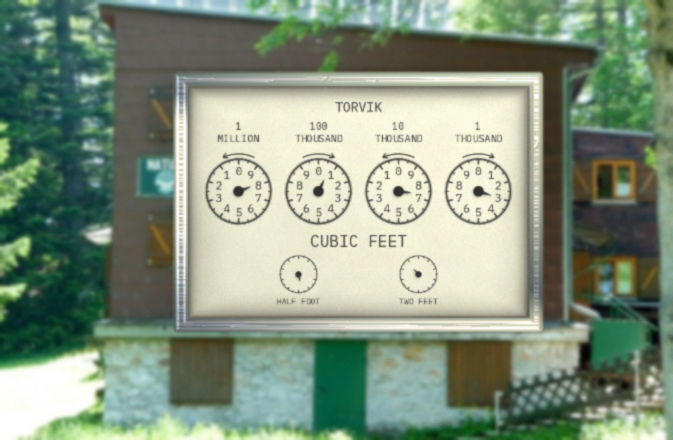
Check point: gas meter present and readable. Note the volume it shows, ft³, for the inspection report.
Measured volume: 807300 ft³
